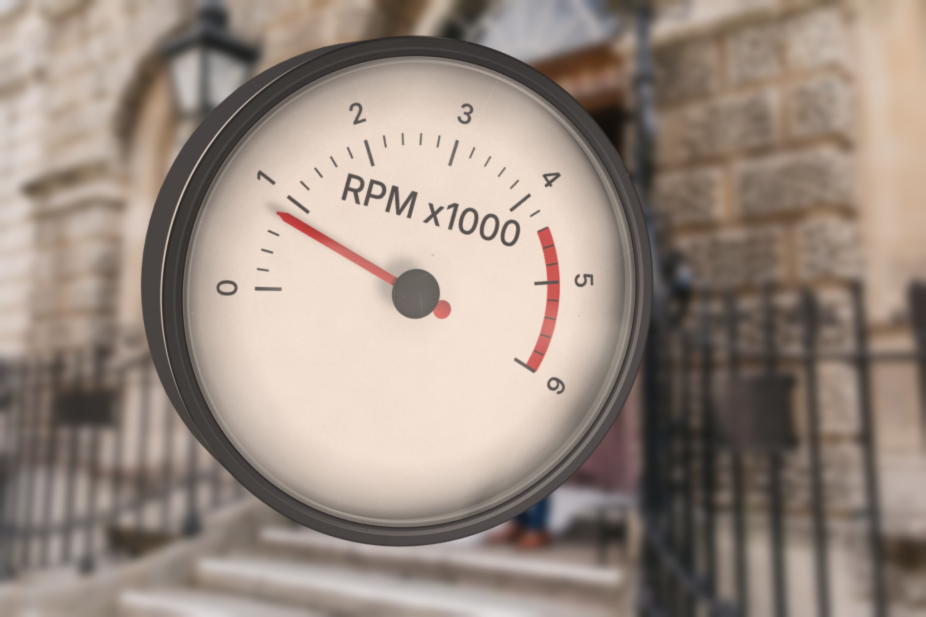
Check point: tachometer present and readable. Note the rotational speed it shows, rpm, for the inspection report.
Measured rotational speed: 800 rpm
